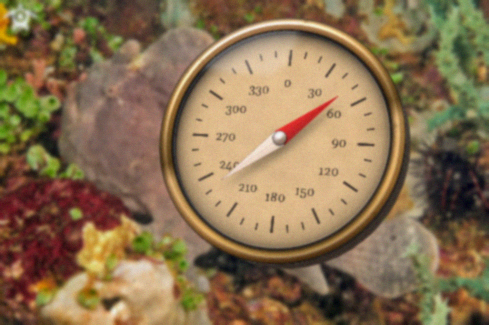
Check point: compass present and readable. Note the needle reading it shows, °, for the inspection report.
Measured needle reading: 50 °
